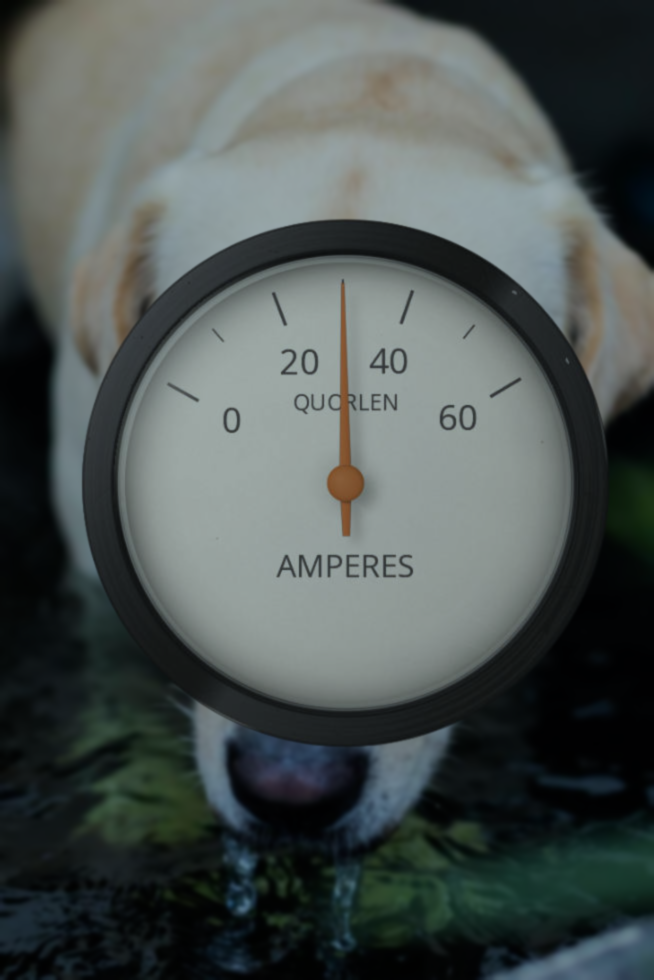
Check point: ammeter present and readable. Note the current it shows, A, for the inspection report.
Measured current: 30 A
